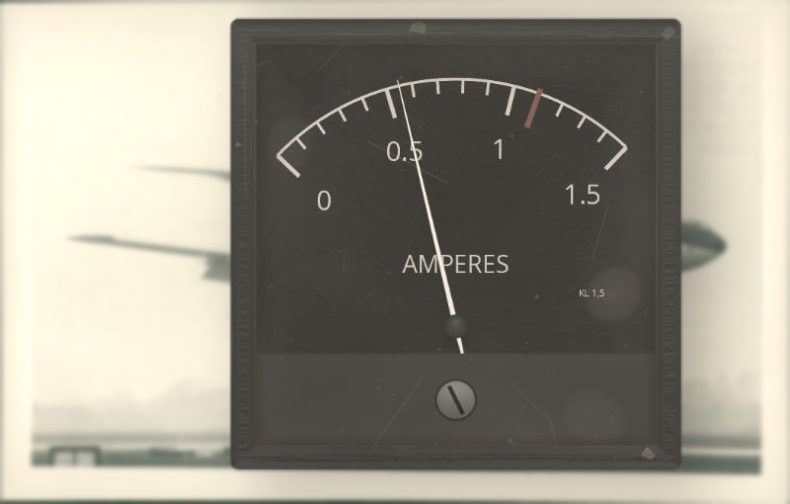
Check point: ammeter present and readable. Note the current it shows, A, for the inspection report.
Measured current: 0.55 A
